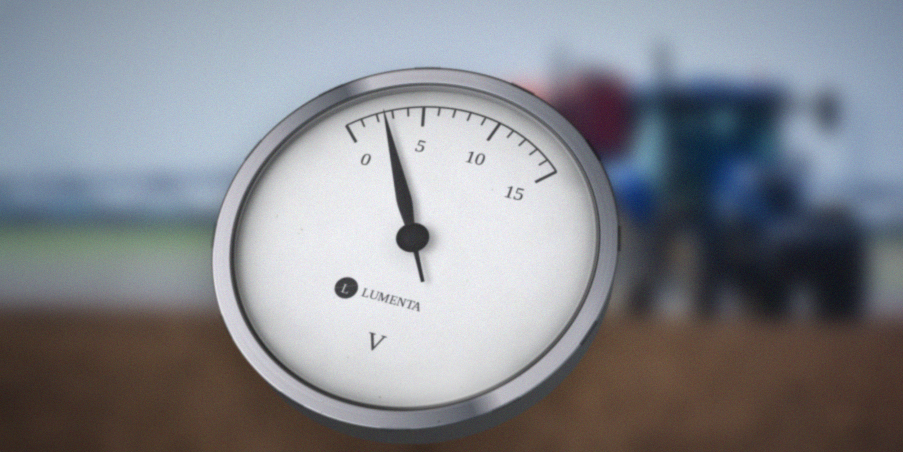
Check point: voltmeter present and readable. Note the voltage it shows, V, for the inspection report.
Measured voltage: 2.5 V
